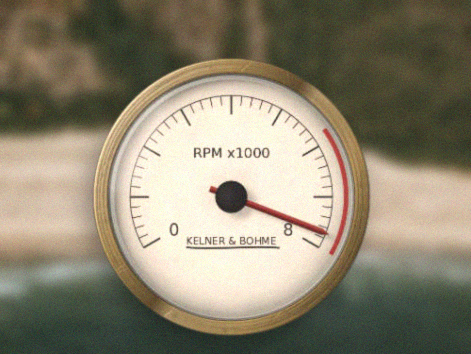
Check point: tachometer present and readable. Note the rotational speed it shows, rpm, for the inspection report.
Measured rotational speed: 7700 rpm
